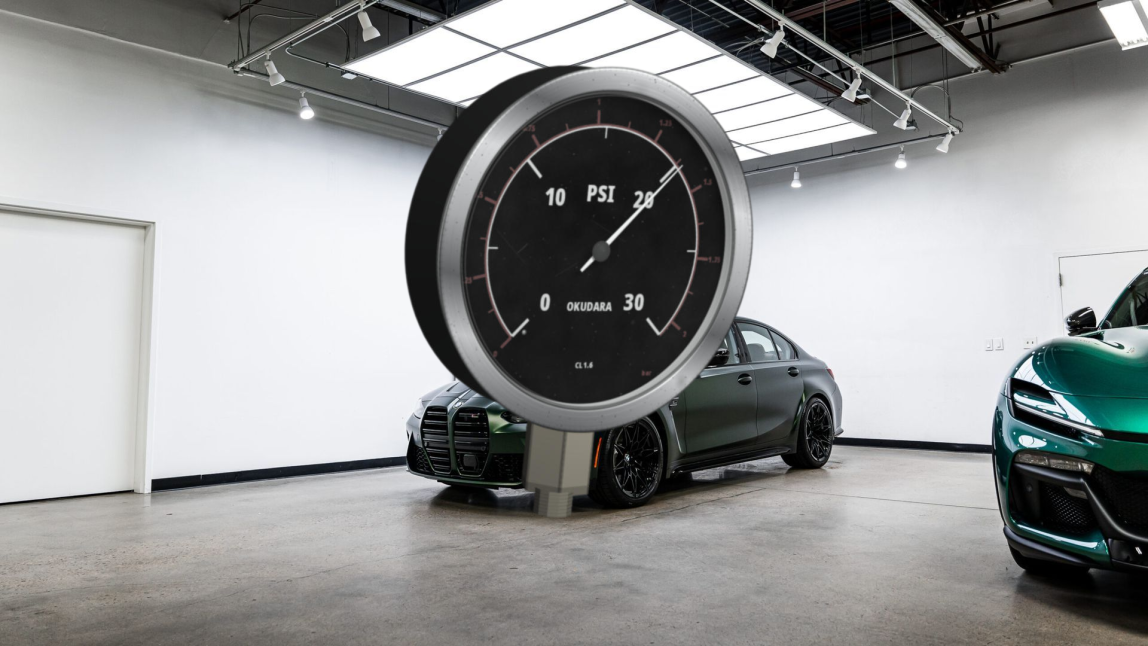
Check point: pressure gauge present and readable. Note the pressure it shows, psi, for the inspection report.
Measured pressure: 20 psi
